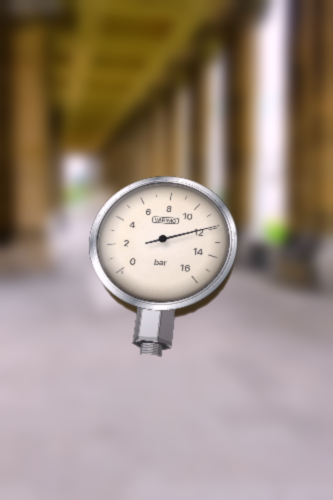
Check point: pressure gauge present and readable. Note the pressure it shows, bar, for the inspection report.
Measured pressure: 12 bar
